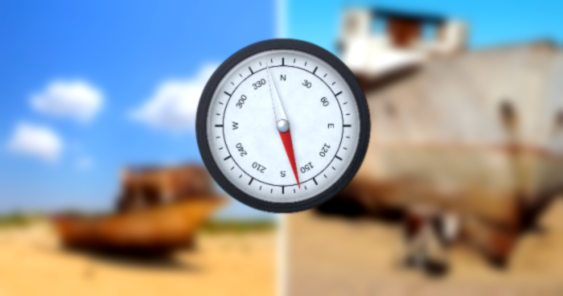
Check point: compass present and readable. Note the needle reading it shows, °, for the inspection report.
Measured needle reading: 165 °
